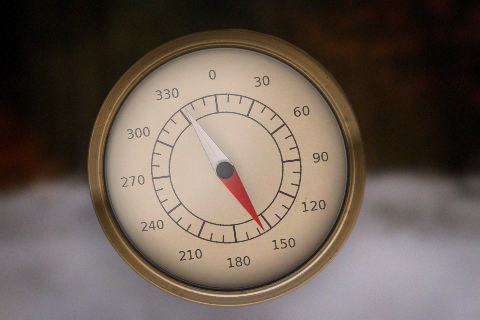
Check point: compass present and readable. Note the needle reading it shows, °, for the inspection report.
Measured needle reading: 155 °
